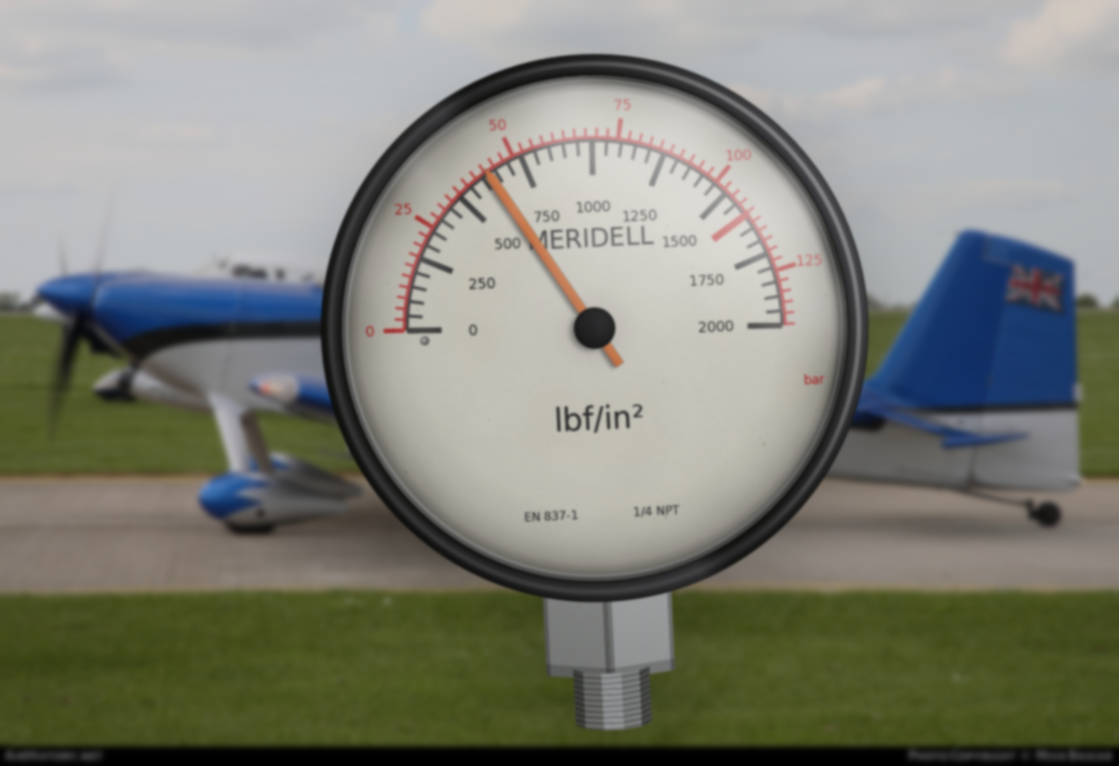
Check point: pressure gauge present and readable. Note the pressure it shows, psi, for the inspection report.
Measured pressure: 625 psi
